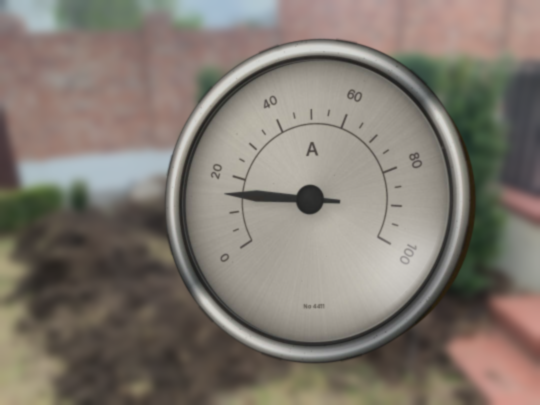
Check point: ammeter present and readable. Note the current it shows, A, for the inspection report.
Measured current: 15 A
